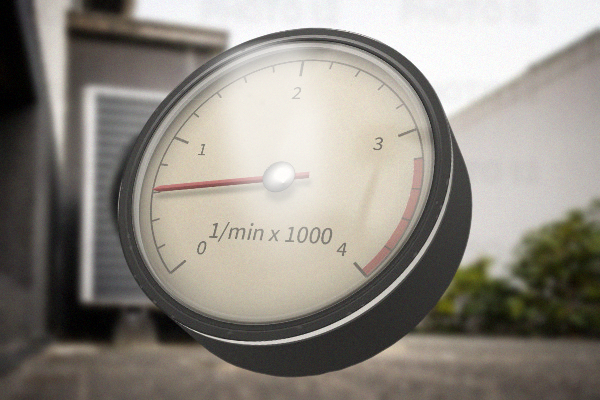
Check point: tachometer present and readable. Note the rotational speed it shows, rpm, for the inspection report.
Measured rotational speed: 600 rpm
